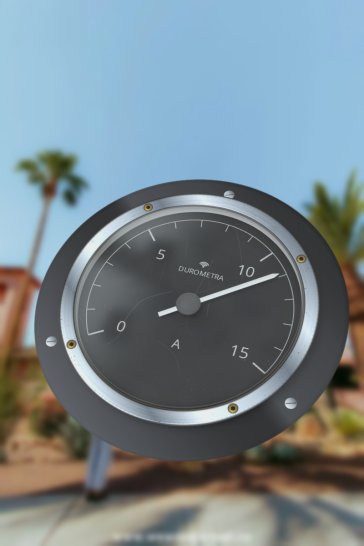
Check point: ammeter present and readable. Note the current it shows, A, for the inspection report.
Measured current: 11 A
